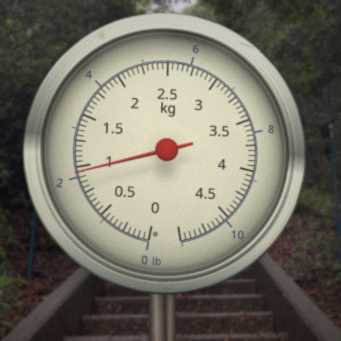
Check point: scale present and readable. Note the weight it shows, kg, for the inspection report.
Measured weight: 0.95 kg
